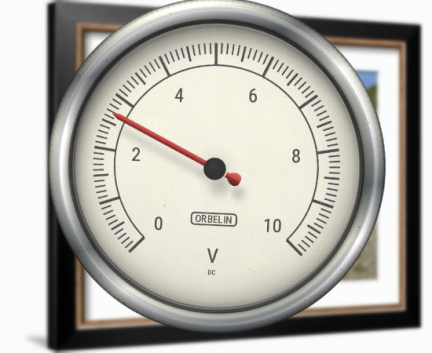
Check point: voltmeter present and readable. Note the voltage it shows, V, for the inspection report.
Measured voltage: 2.7 V
